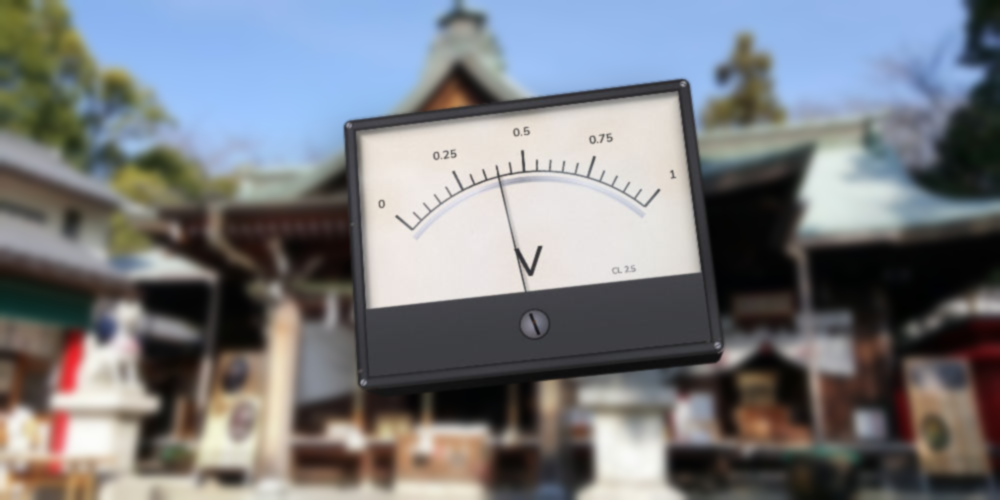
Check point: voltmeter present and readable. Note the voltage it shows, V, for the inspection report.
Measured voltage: 0.4 V
